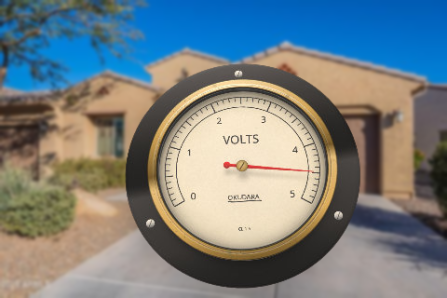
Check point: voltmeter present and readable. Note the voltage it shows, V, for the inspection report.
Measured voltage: 4.5 V
